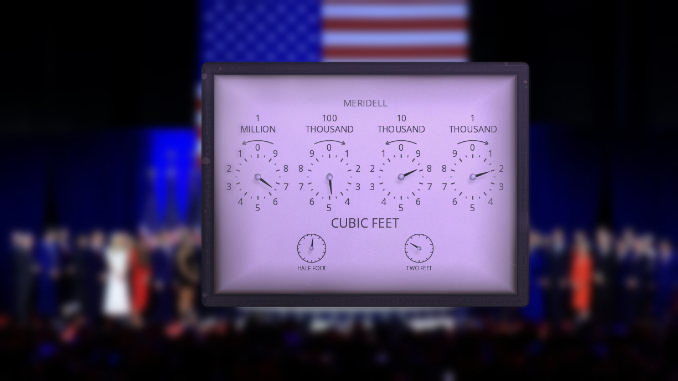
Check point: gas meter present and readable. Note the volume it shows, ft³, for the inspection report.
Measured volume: 648200 ft³
